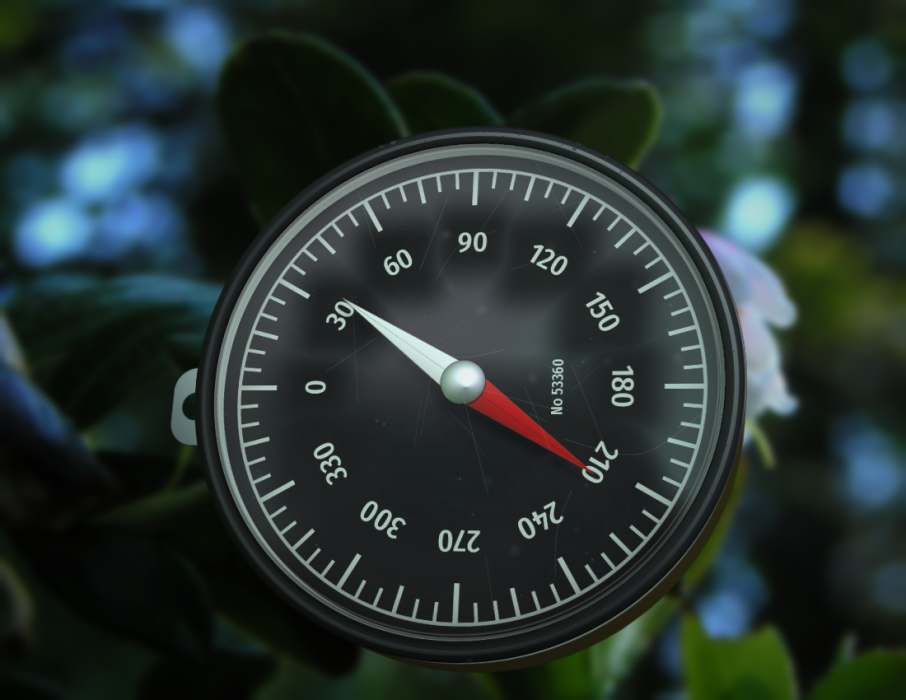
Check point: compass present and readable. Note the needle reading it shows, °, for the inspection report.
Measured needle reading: 215 °
